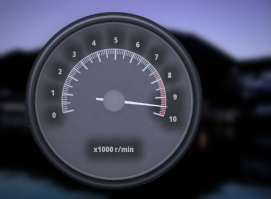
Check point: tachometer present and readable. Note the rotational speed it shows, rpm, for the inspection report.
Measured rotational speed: 9500 rpm
